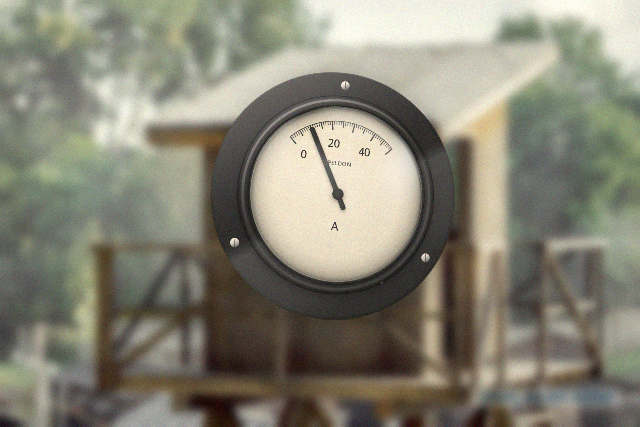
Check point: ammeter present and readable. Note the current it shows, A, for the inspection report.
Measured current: 10 A
